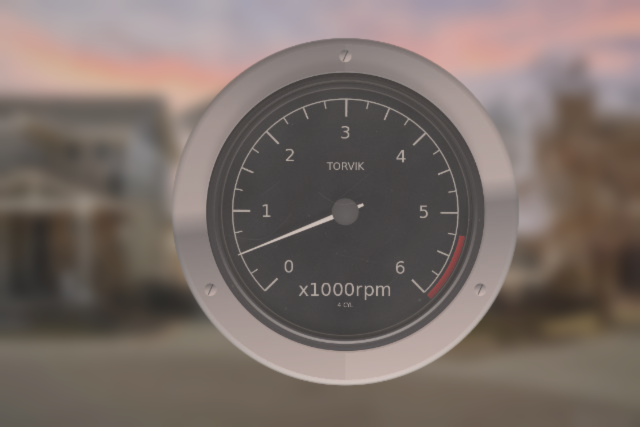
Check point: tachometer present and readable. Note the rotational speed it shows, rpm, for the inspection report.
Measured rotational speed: 500 rpm
